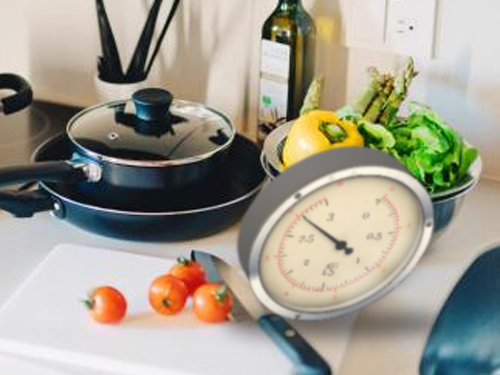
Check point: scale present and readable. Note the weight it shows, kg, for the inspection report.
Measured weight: 2.75 kg
